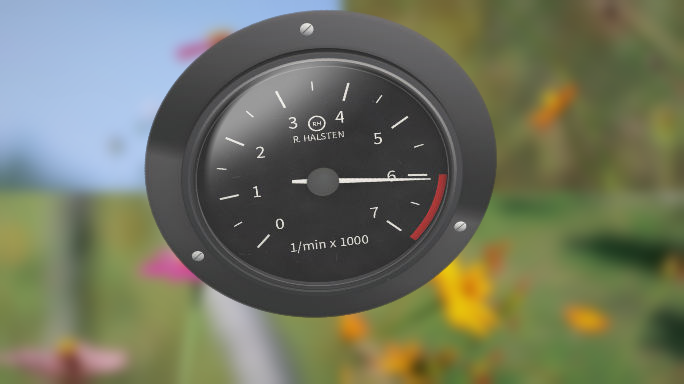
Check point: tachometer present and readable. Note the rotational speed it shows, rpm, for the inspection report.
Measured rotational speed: 6000 rpm
